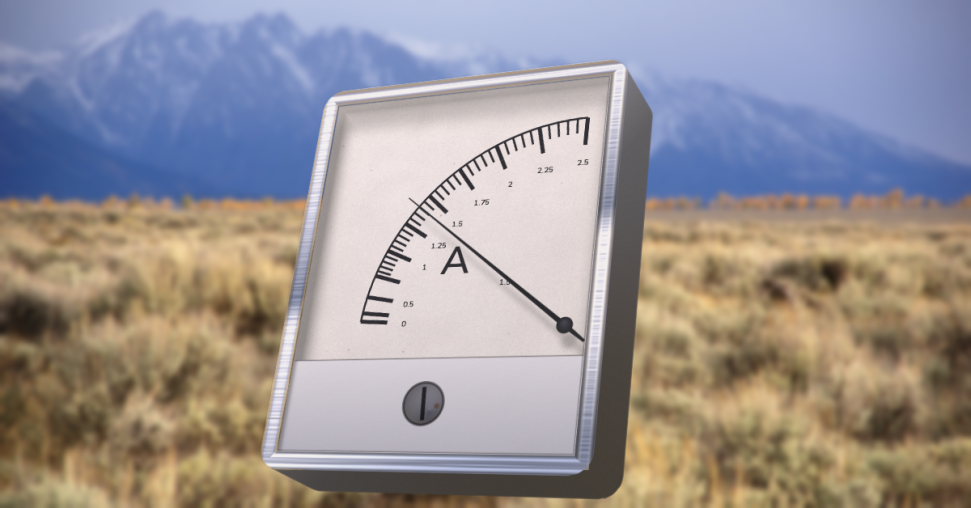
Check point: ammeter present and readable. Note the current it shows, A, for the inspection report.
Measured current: 1.4 A
